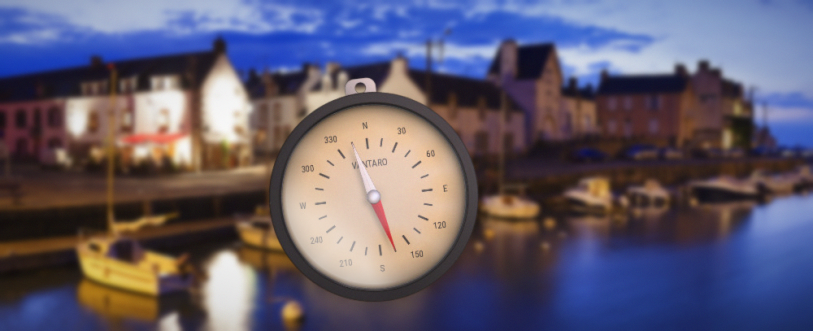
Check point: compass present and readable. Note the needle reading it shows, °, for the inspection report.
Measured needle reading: 165 °
